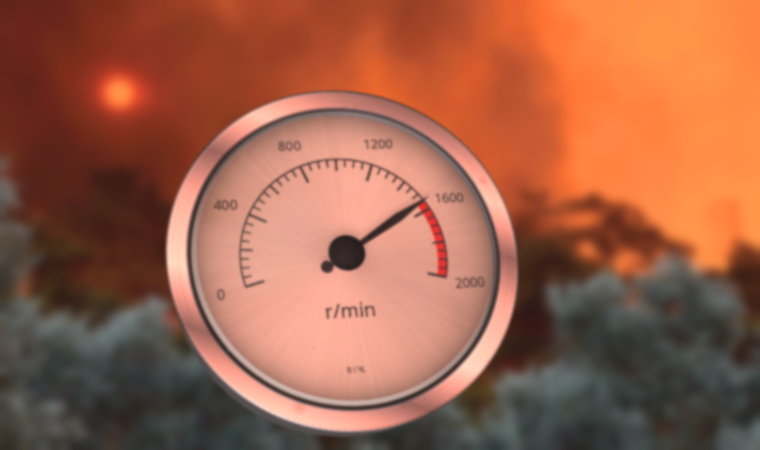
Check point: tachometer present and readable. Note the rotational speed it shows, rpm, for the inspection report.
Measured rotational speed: 1550 rpm
